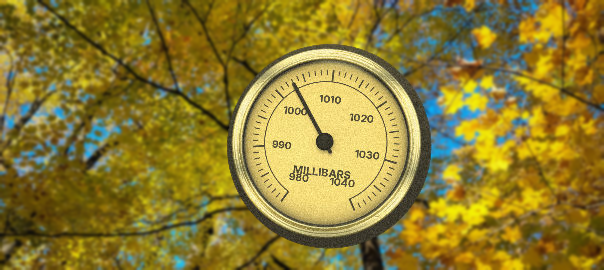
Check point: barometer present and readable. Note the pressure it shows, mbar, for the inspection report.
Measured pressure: 1003 mbar
